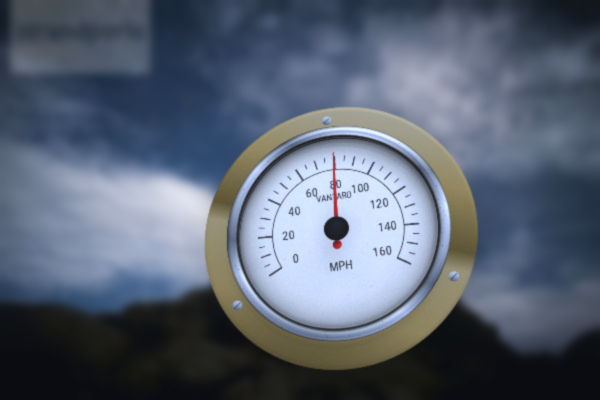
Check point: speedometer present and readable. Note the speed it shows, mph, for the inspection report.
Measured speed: 80 mph
